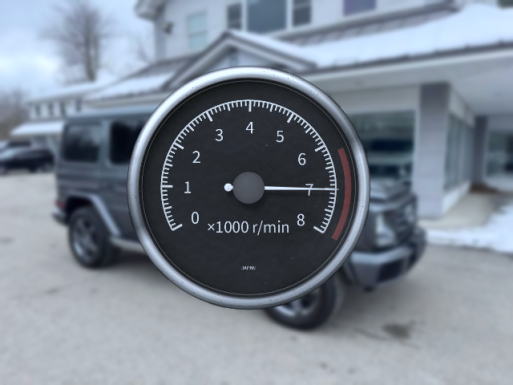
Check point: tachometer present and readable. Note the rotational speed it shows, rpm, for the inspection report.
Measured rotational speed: 7000 rpm
